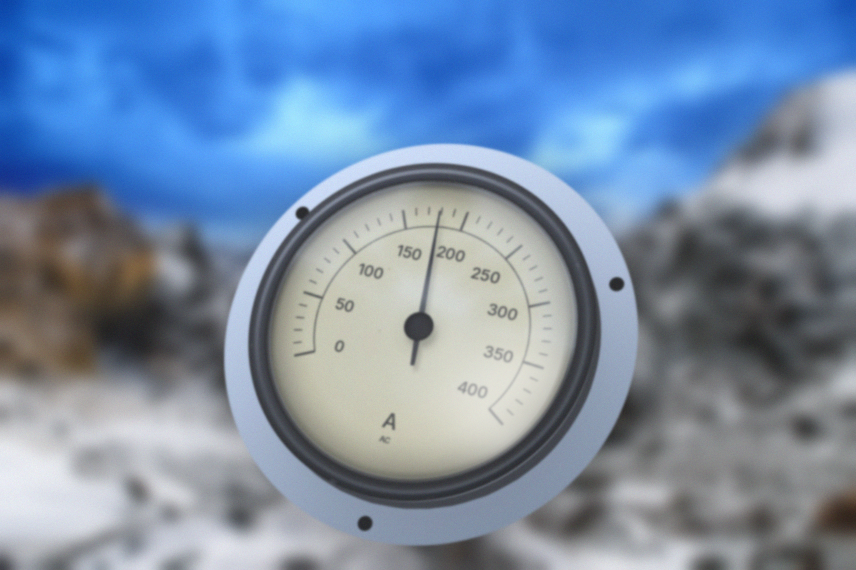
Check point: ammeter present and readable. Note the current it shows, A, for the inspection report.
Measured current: 180 A
